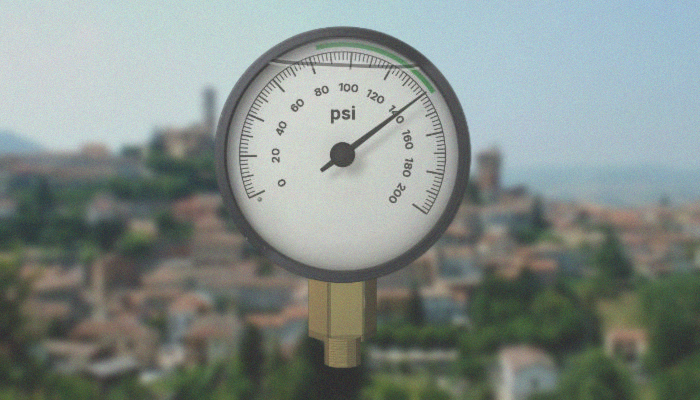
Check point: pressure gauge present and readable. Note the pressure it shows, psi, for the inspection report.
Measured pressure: 140 psi
